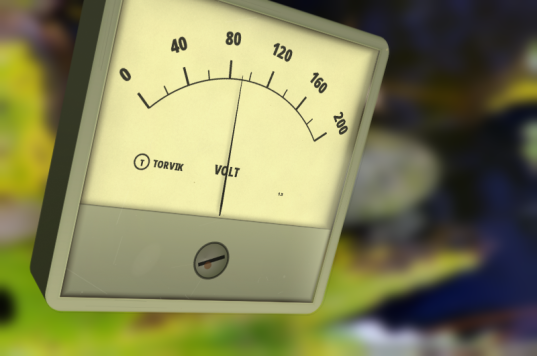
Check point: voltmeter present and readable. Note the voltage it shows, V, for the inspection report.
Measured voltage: 90 V
